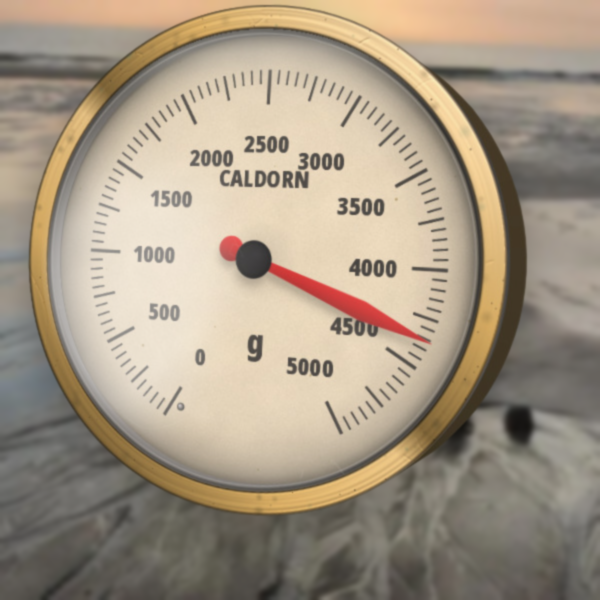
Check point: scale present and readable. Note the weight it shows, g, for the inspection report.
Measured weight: 4350 g
